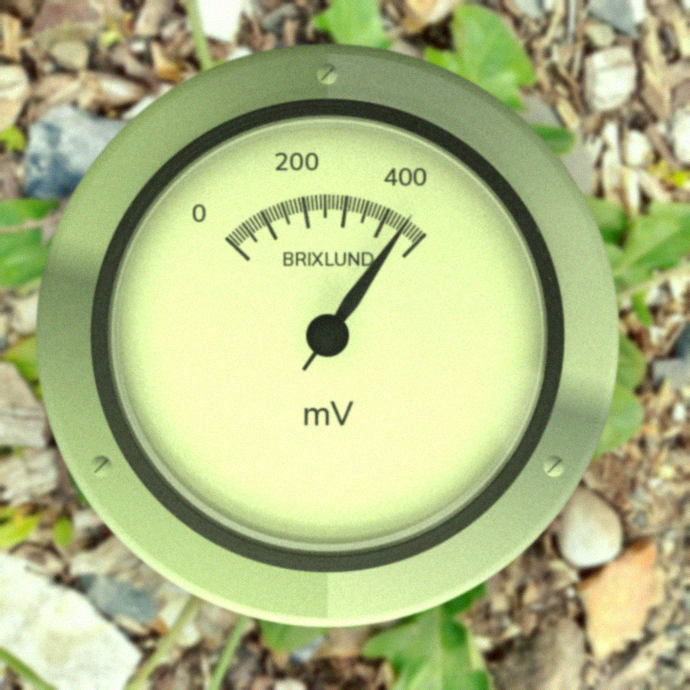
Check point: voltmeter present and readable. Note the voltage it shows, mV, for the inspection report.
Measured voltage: 450 mV
